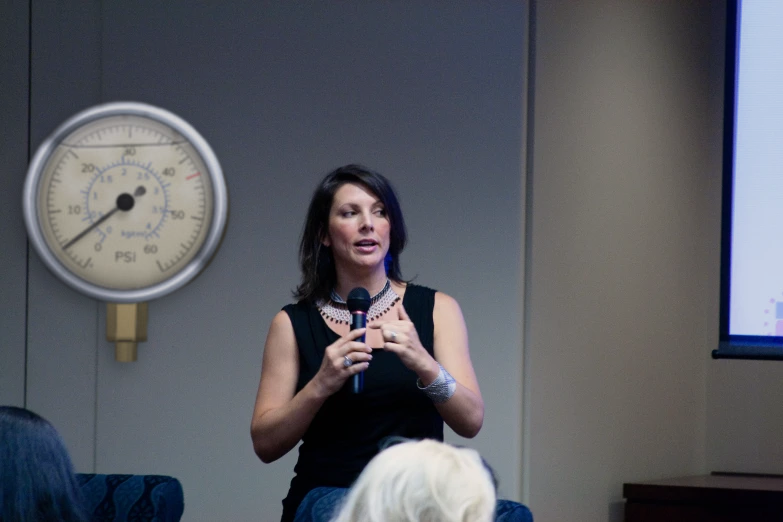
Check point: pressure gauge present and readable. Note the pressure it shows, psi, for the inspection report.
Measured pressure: 4 psi
